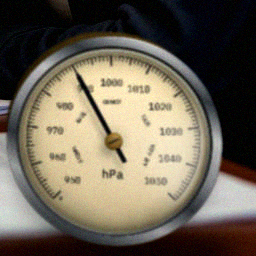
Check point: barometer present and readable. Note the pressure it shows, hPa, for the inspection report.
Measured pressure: 990 hPa
